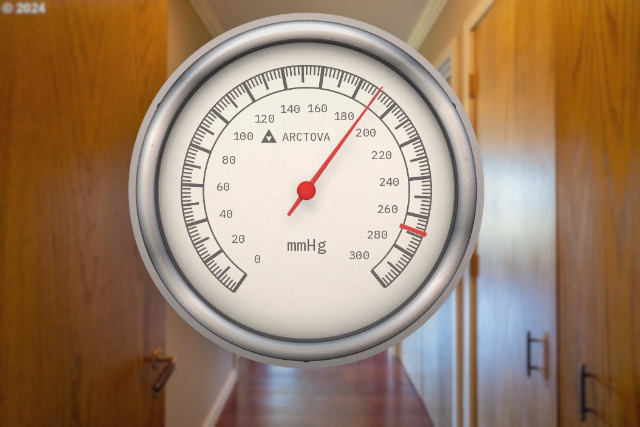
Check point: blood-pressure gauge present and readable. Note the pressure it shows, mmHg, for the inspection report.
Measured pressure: 190 mmHg
